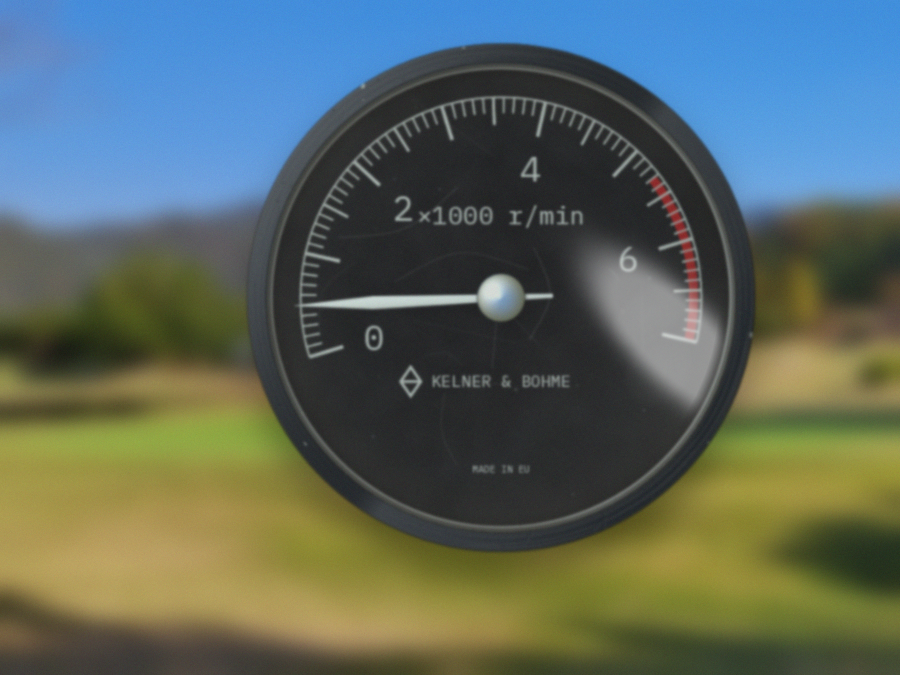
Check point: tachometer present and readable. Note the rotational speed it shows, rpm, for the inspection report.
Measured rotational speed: 500 rpm
